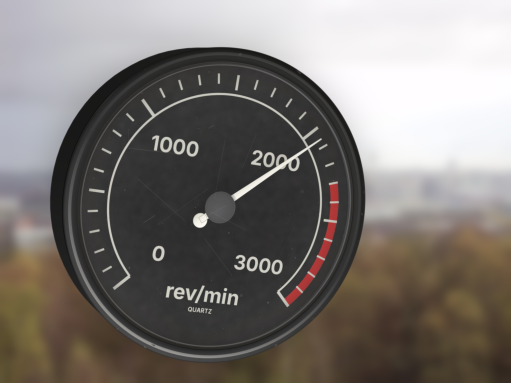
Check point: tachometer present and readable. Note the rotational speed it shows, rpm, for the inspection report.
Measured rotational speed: 2050 rpm
